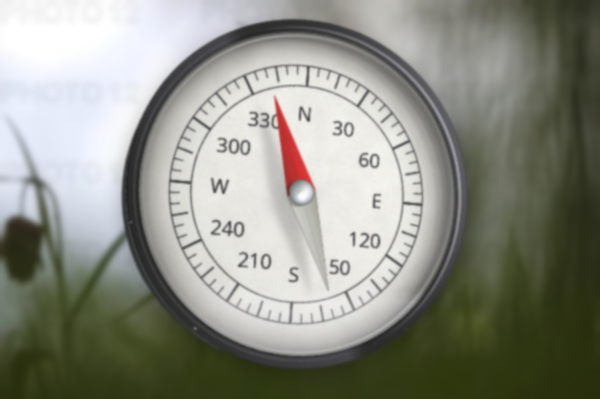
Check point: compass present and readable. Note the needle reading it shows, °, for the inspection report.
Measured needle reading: 340 °
